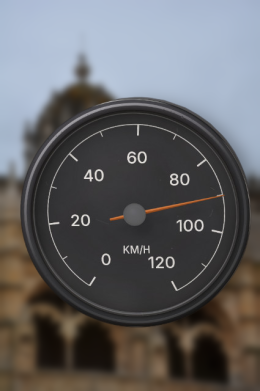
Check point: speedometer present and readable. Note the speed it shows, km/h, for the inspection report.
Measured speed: 90 km/h
